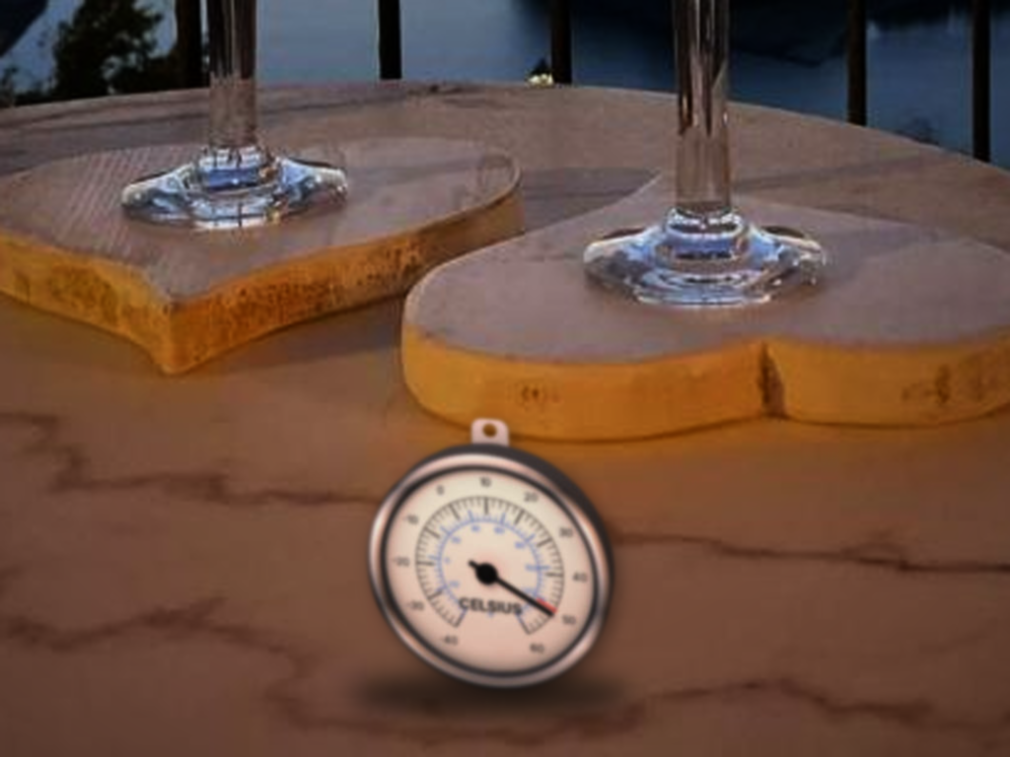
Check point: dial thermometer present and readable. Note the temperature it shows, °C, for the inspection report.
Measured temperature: 50 °C
